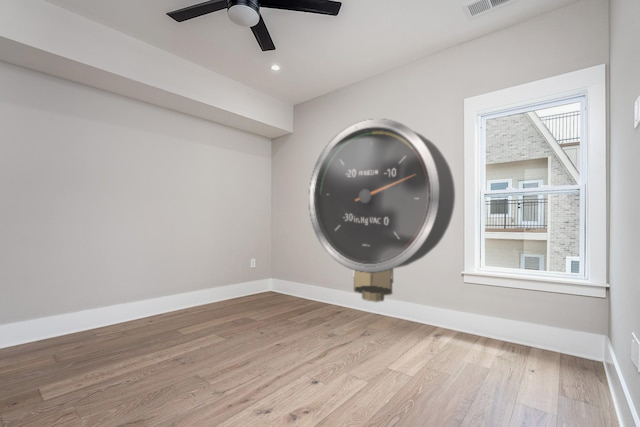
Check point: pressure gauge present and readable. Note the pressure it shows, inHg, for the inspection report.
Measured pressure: -7.5 inHg
